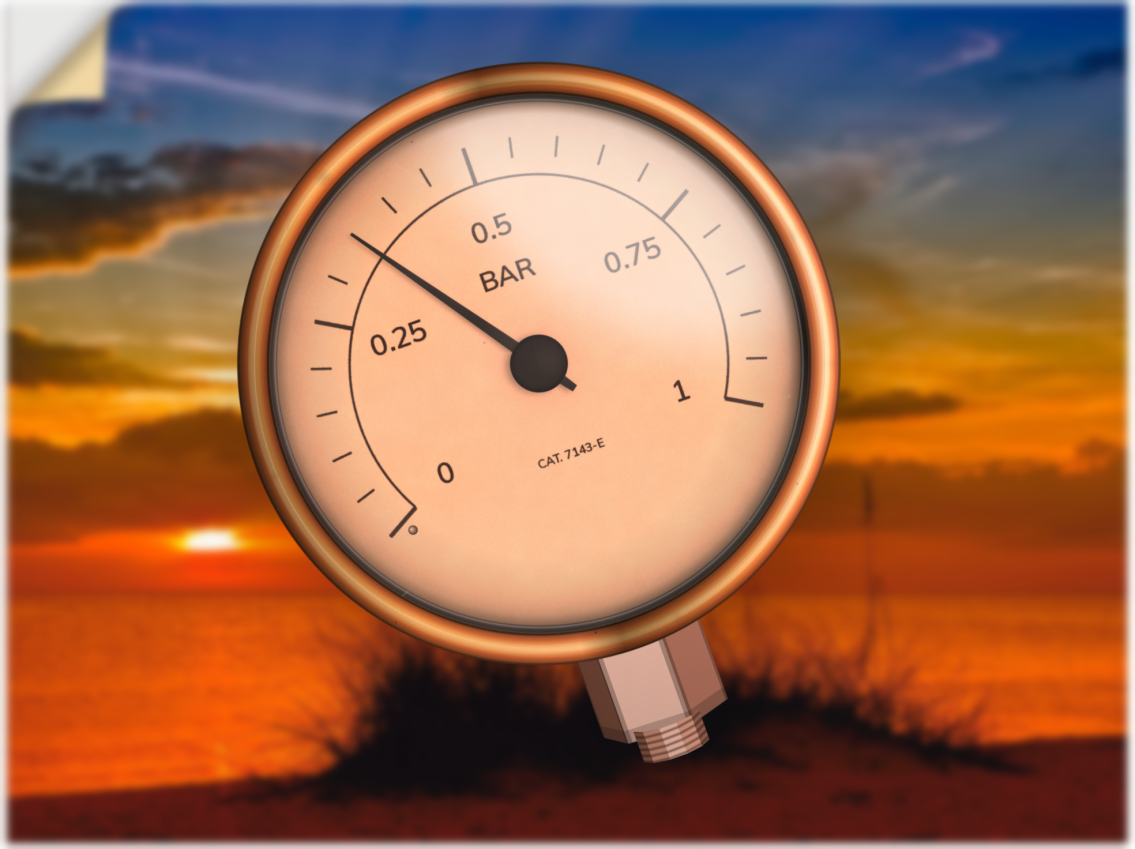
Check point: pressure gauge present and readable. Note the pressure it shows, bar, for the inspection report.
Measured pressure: 0.35 bar
